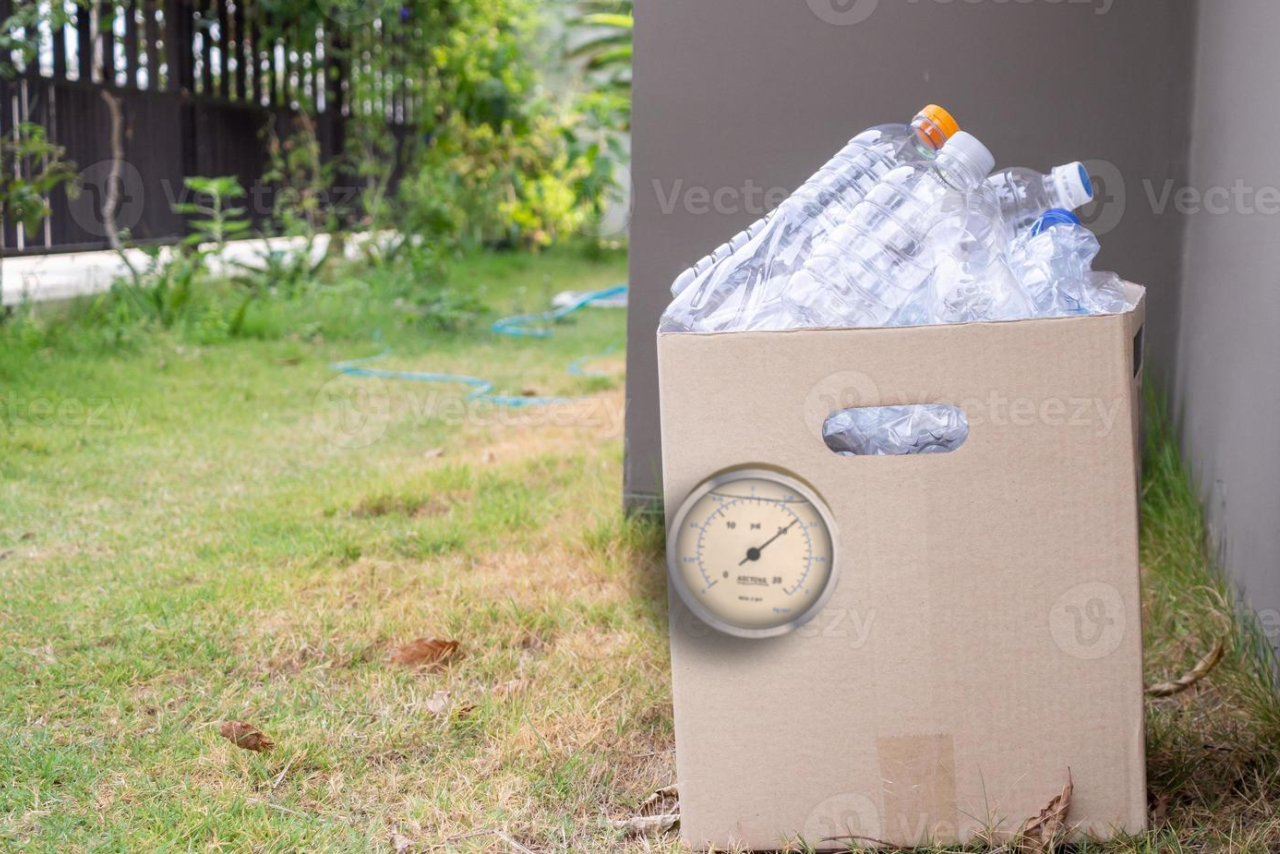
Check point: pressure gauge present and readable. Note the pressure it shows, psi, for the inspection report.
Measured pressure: 20 psi
